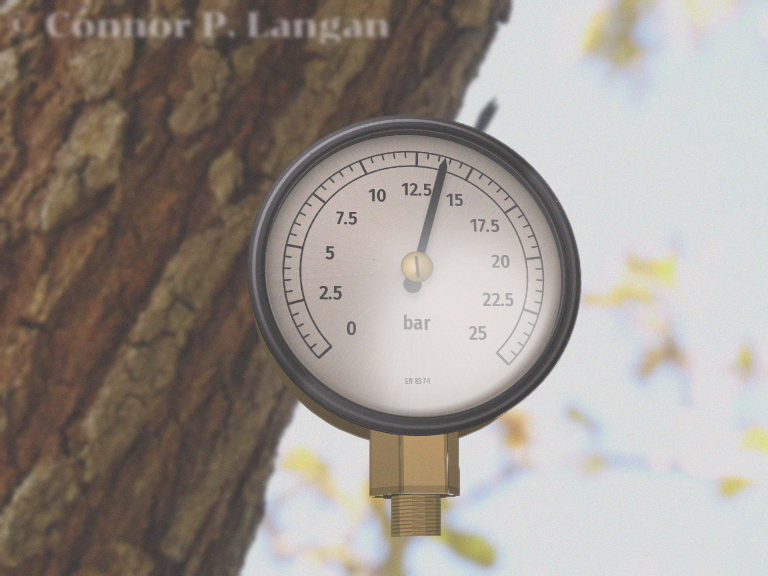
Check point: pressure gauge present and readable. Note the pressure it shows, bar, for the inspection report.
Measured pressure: 13.75 bar
